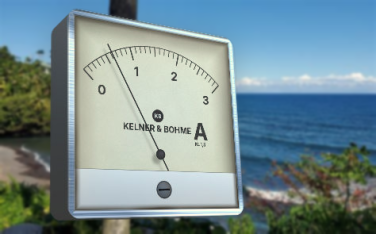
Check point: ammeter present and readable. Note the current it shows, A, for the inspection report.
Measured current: 0.6 A
